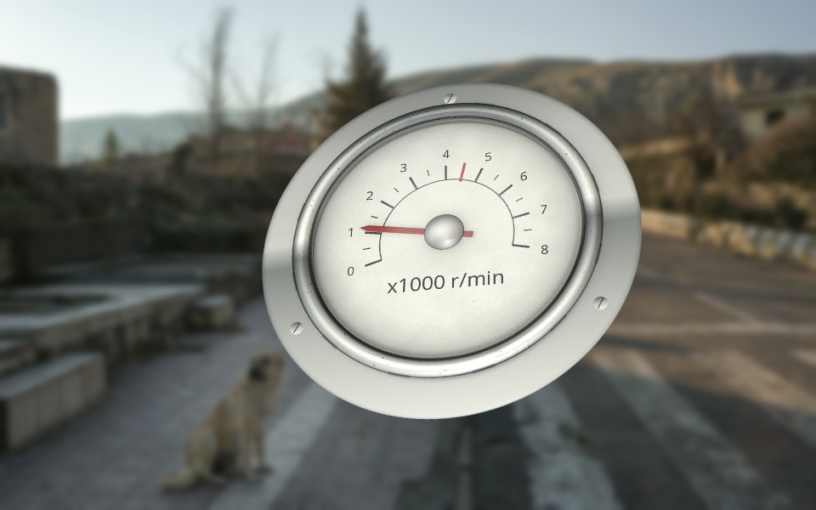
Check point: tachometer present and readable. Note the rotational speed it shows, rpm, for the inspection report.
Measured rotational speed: 1000 rpm
